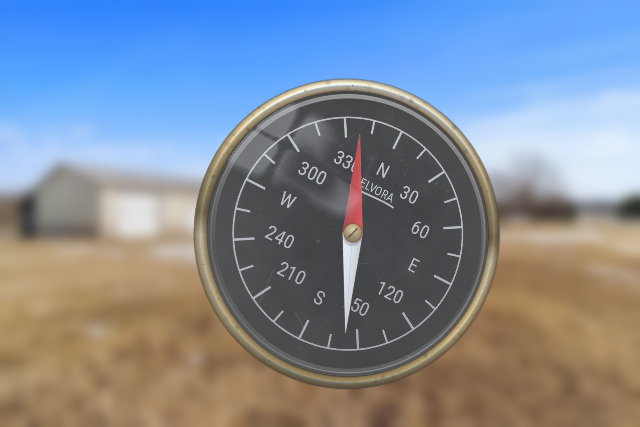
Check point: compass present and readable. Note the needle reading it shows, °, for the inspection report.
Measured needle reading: 337.5 °
